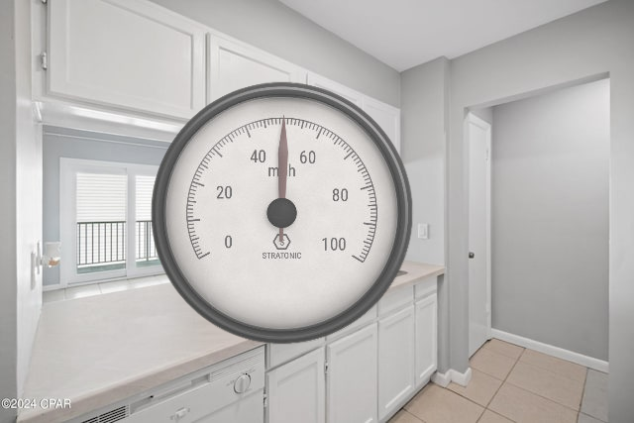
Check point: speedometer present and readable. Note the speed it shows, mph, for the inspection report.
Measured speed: 50 mph
